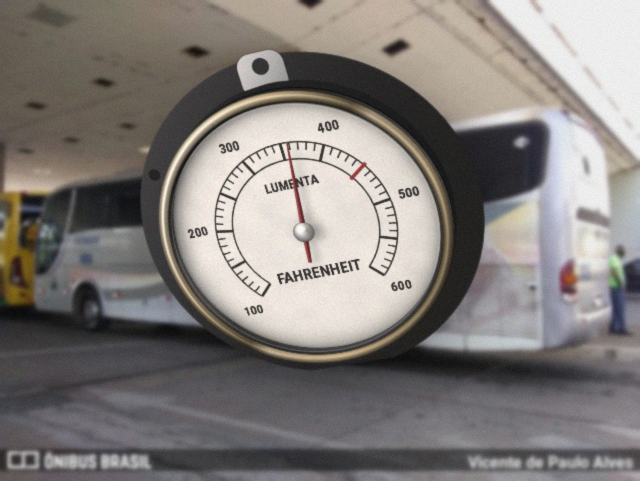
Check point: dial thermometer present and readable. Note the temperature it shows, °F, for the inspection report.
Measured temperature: 360 °F
